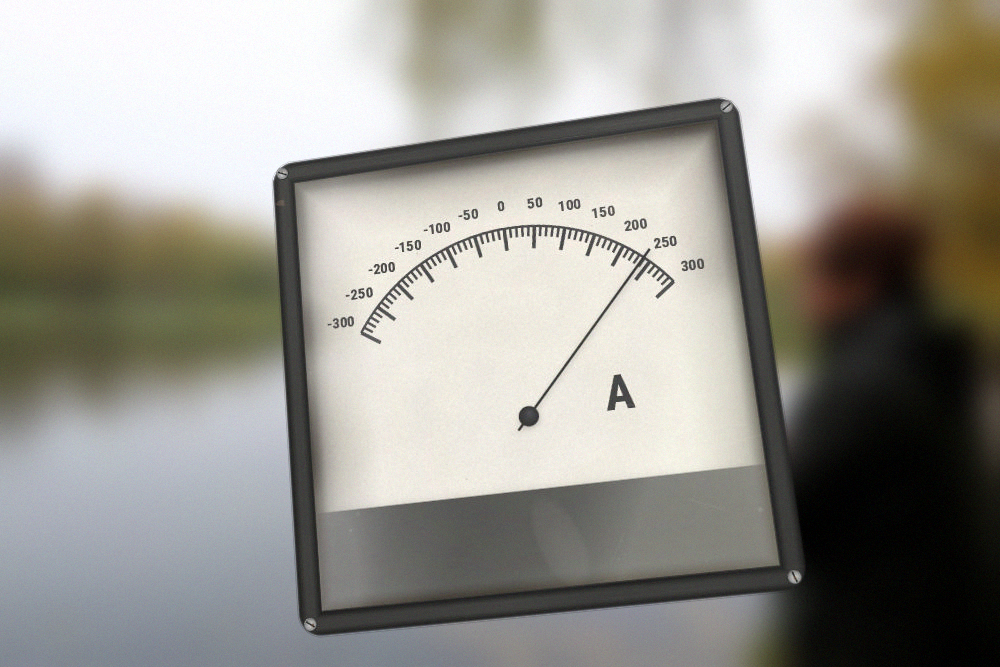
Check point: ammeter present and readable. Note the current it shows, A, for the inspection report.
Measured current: 240 A
